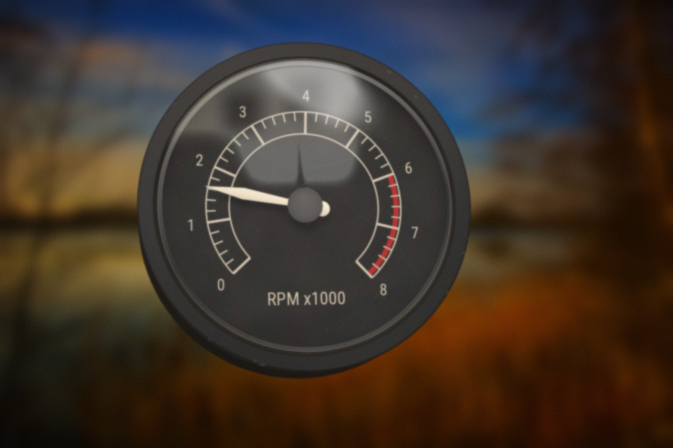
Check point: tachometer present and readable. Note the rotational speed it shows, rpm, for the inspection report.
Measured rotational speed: 1600 rpm
